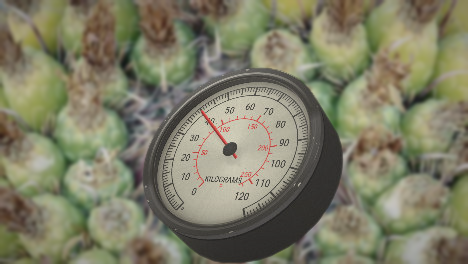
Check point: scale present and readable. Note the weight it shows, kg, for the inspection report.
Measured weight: 40 kg
